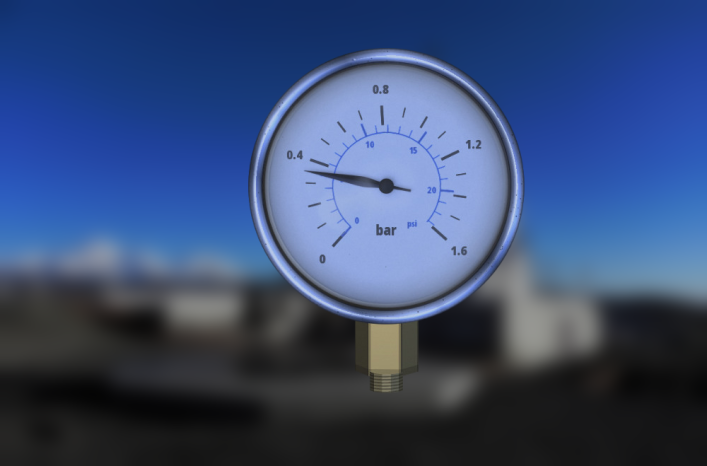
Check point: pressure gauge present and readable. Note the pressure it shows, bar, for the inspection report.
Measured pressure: 0.35 bar
